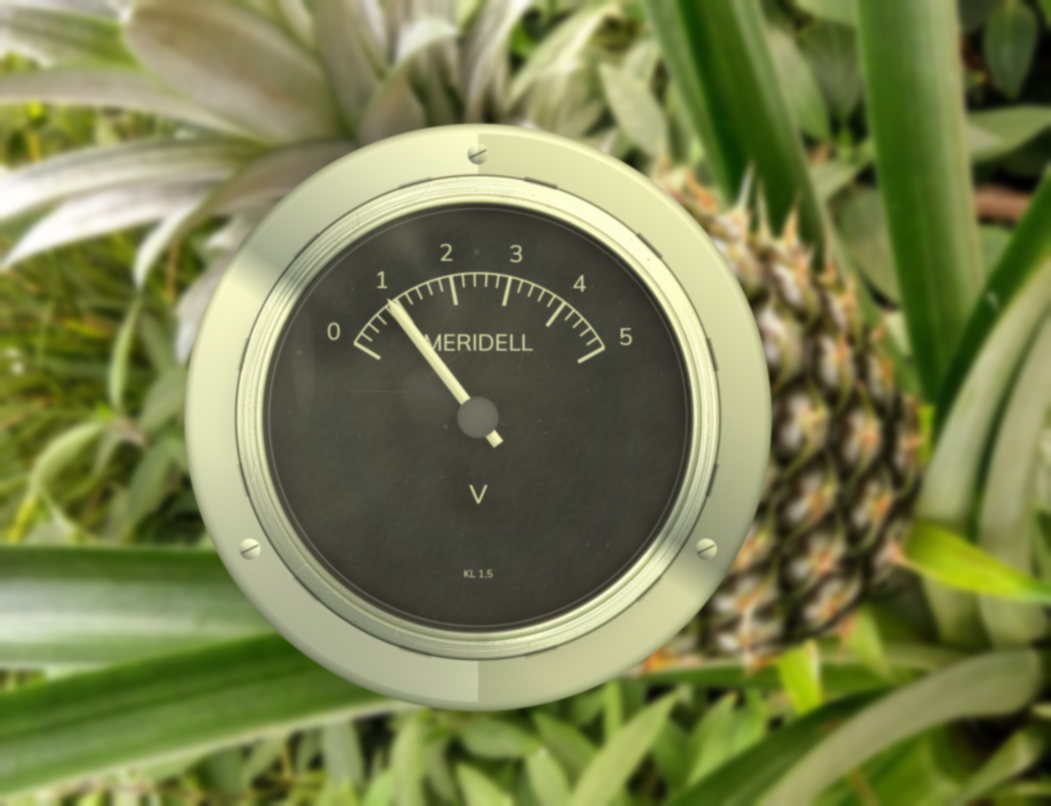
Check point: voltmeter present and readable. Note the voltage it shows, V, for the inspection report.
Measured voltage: 0.9 V
